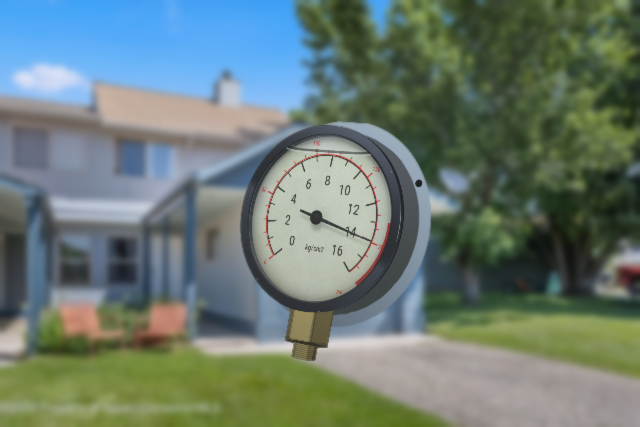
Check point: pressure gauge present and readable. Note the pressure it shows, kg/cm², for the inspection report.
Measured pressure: 14 kg/cm²
